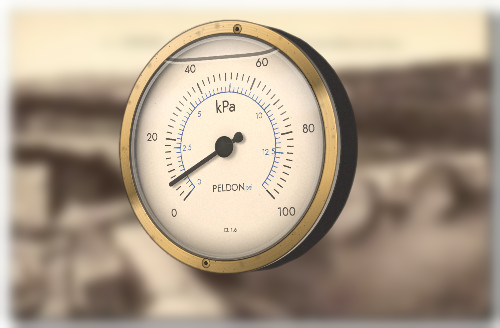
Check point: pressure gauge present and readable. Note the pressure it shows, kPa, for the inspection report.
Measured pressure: 6 kPa
